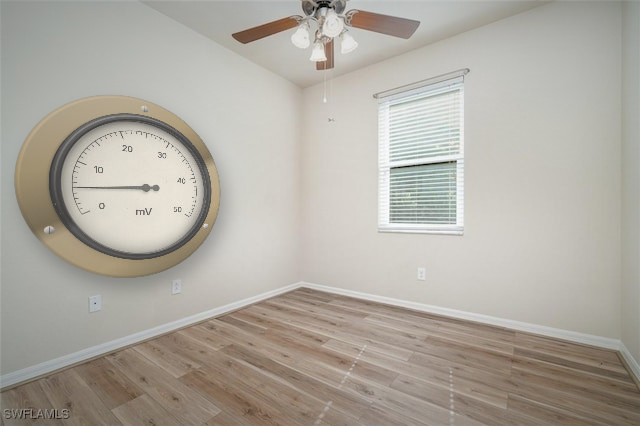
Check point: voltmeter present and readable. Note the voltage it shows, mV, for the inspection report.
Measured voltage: 5 mV
